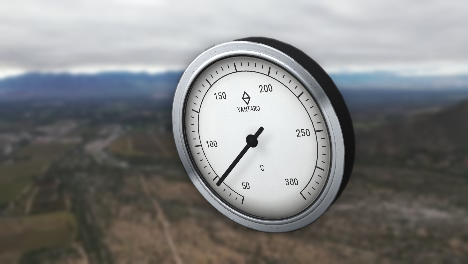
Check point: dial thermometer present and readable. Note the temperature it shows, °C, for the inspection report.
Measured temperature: 70 °C
